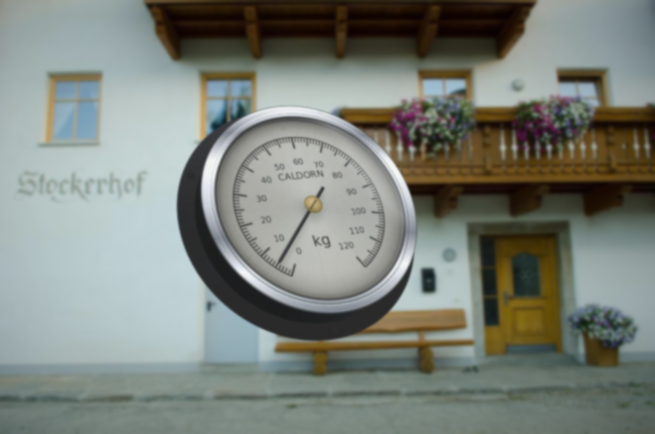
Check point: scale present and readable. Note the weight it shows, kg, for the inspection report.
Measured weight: 5 kg
